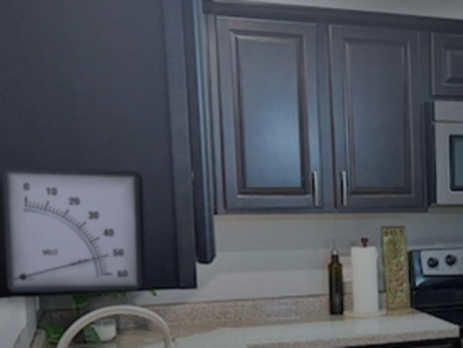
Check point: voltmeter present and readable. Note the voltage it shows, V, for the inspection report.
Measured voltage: 50 V
